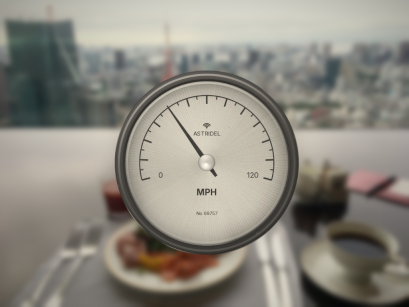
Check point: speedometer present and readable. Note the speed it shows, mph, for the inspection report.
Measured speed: 40 mph
